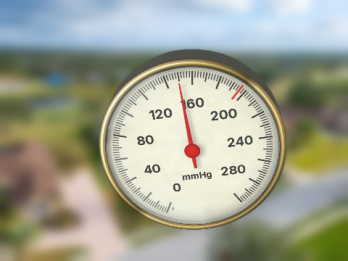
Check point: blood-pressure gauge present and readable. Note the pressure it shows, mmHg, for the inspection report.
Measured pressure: 150 mmHg
